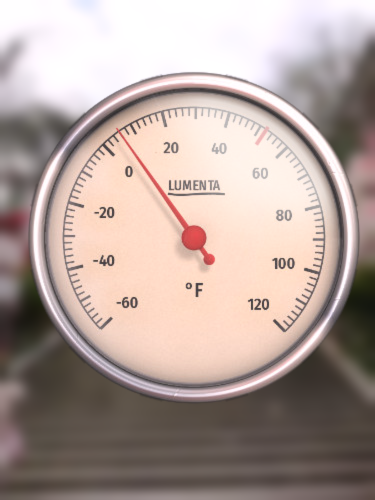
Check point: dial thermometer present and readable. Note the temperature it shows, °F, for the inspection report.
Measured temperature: 6 °F
